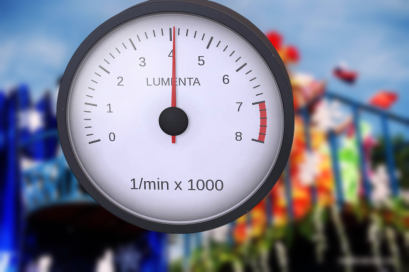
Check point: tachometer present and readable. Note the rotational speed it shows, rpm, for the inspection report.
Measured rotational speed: 4100 rpm
